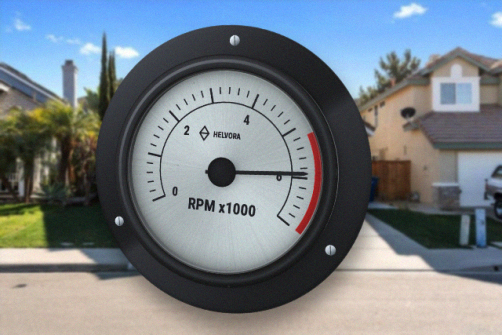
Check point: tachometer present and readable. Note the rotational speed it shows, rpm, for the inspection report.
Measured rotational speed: 5900 rpm
